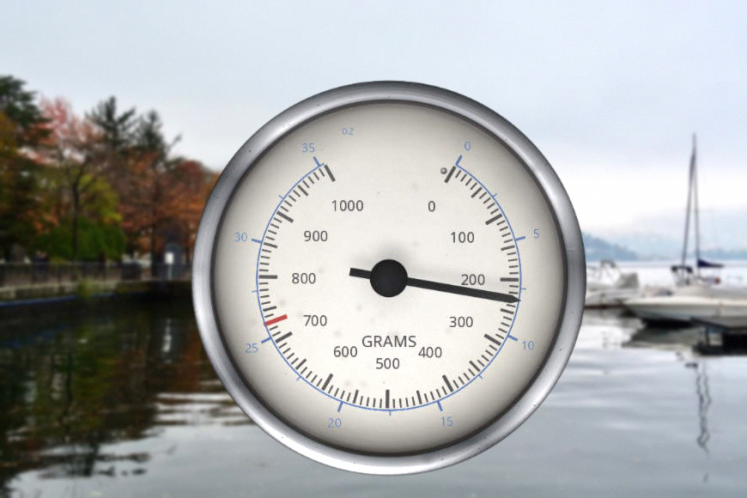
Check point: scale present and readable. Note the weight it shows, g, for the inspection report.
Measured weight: 230 g
